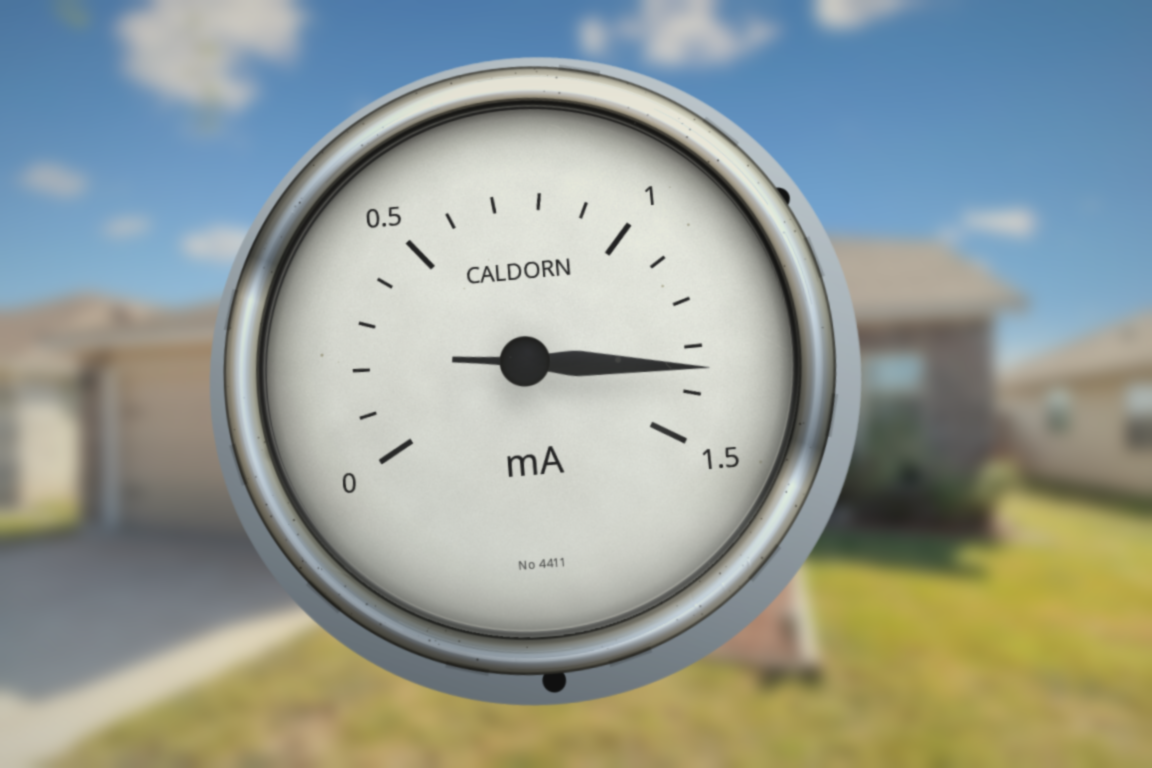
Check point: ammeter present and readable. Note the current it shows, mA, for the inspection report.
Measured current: 1.35 mA
